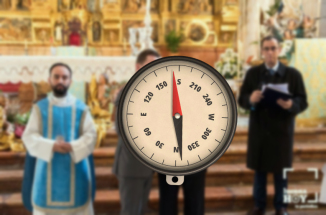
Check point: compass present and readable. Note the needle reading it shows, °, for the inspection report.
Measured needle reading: 172.5 °
